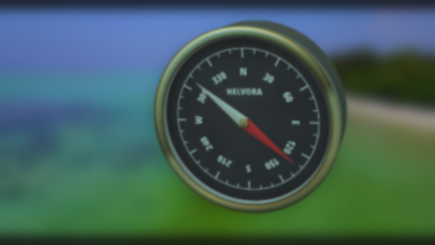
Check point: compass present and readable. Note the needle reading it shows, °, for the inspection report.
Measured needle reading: 130 °
